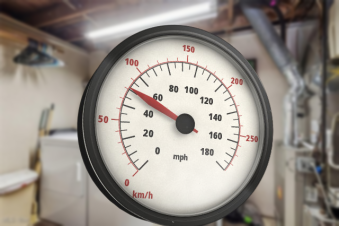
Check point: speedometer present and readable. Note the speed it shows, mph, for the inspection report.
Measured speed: 50 mph
